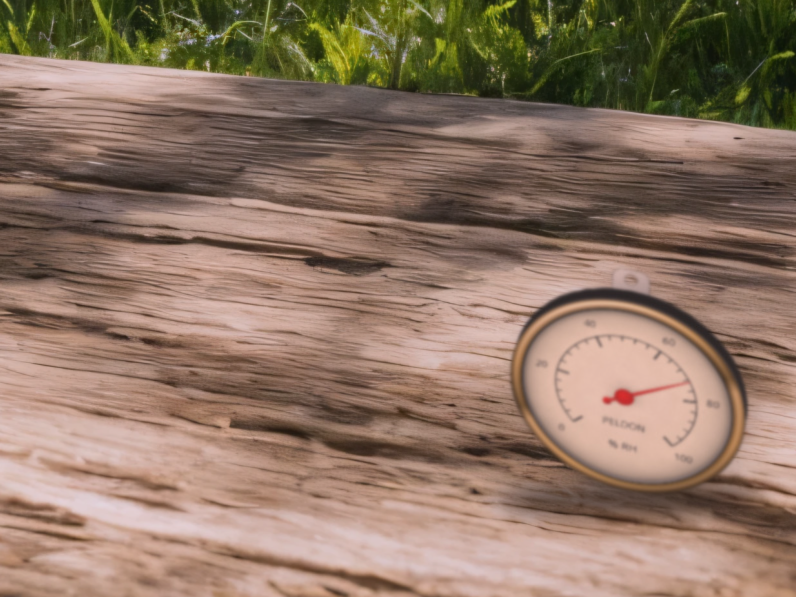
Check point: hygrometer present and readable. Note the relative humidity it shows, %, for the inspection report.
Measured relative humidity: 72 %
